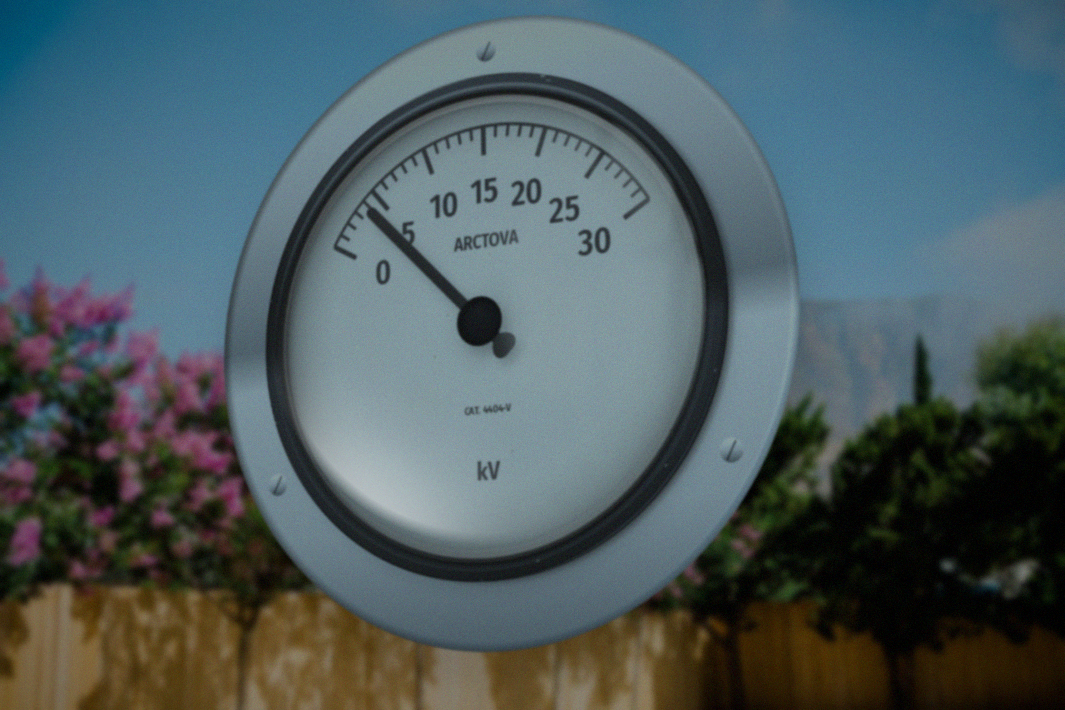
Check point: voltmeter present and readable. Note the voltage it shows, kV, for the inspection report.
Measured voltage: 4 kV
